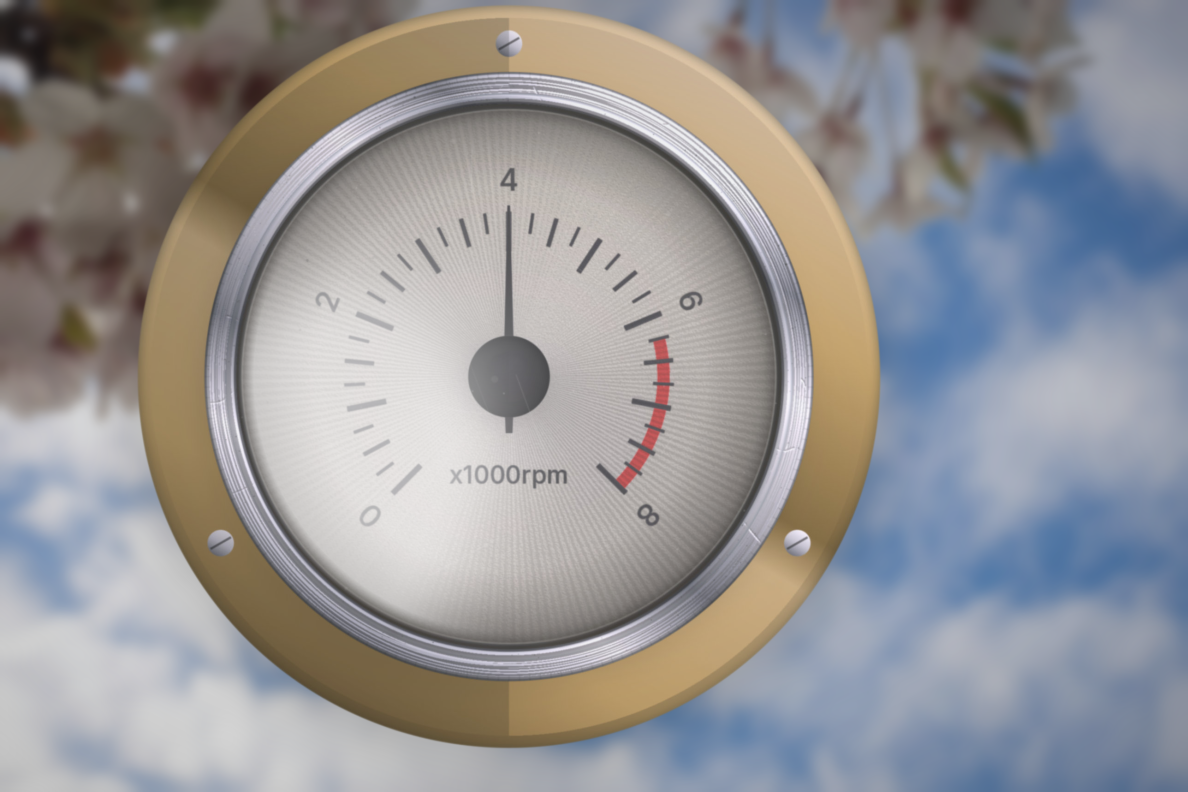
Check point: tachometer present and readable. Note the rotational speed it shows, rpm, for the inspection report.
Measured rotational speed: 4000 rpm
